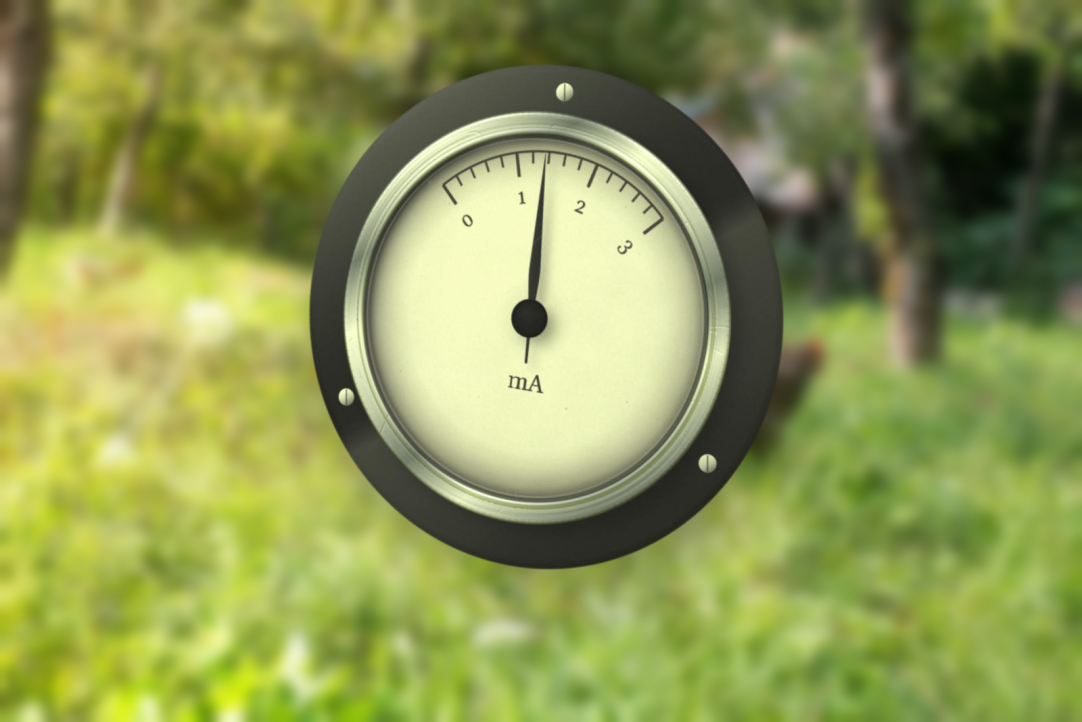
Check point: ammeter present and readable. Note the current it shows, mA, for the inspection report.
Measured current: 1.4 mA
